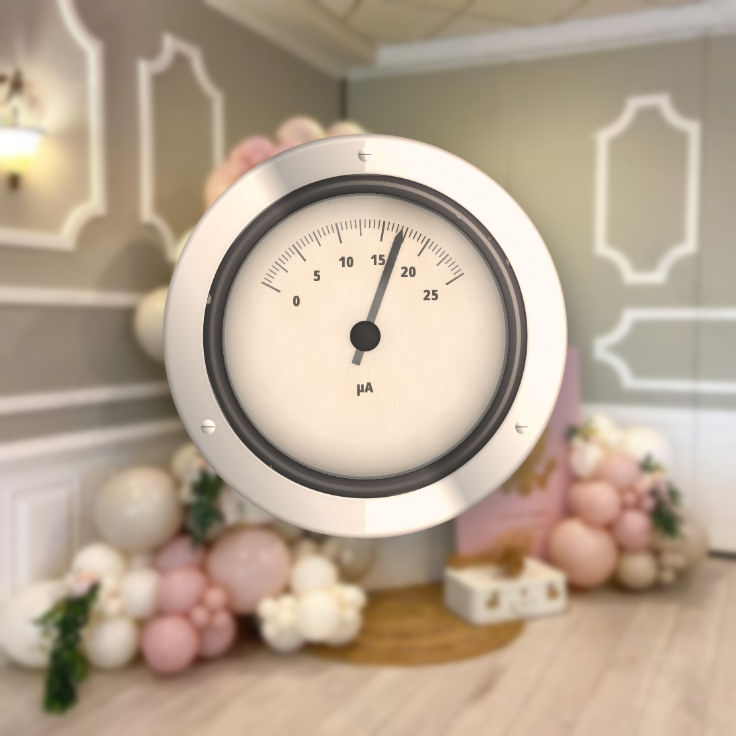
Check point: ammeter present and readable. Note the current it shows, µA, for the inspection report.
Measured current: 17 µA
